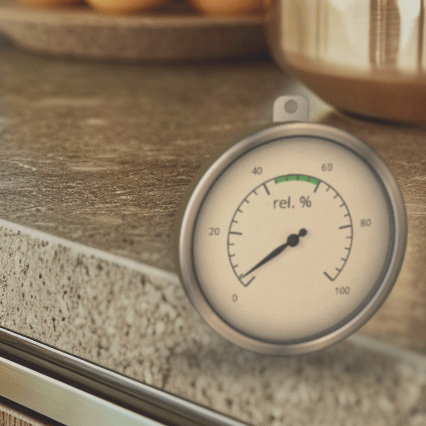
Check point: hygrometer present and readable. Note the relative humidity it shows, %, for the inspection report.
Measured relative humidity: 4 %
